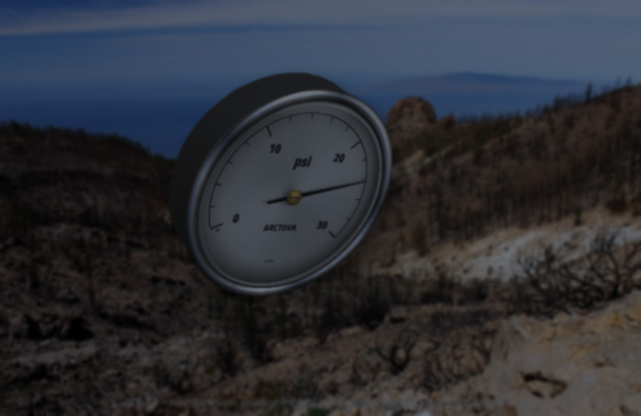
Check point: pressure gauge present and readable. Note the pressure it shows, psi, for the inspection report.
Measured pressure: 24 psi
